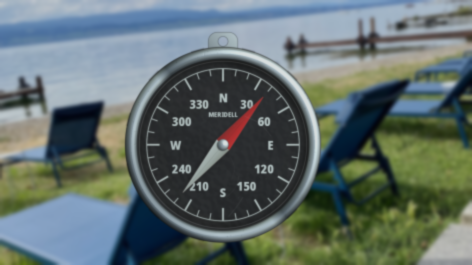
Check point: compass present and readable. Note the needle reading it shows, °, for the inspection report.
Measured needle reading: 40 °
